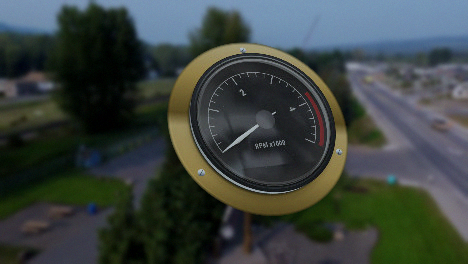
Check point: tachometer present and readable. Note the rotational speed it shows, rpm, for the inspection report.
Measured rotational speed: 0 rpm
